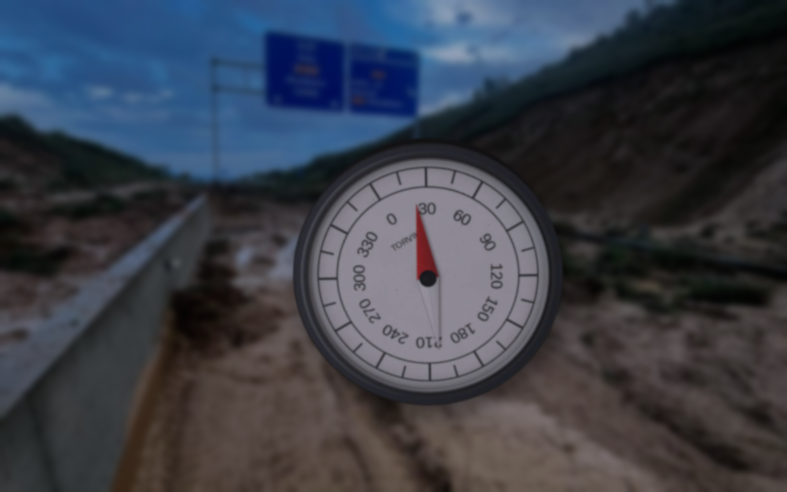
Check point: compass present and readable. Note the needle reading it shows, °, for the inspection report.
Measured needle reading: 22.5 °
